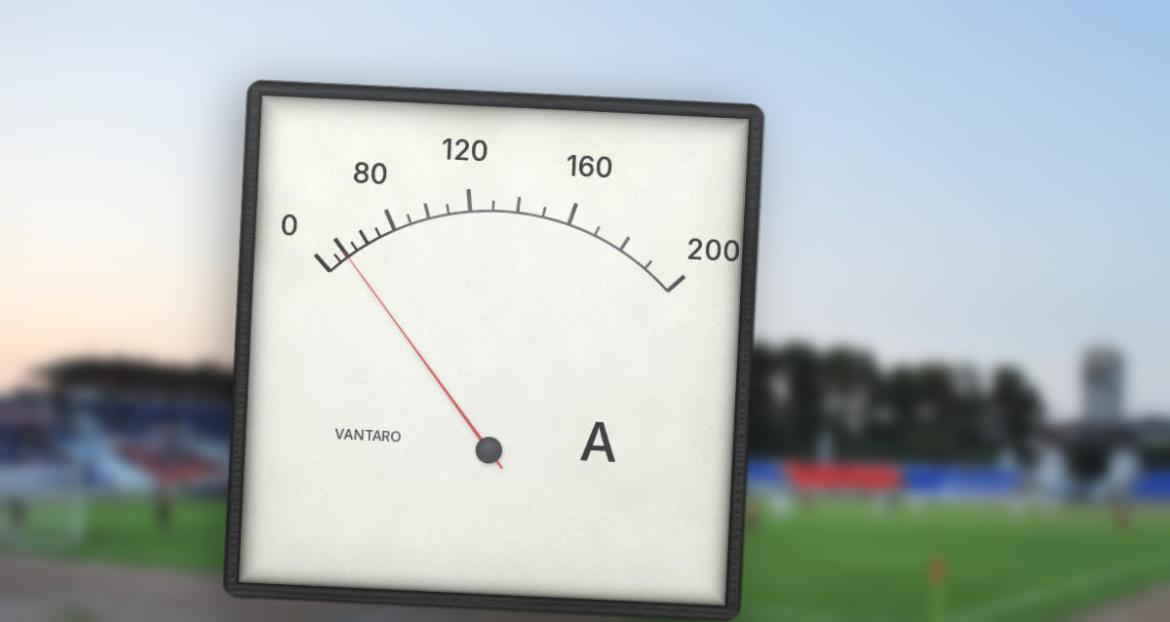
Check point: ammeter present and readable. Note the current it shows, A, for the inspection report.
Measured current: 40 A
